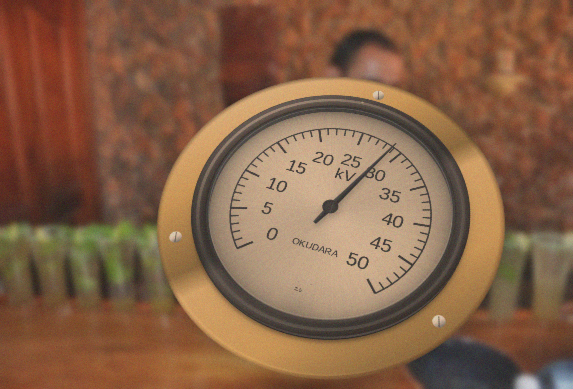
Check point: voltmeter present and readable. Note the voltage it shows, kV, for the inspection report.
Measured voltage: 29 kV
